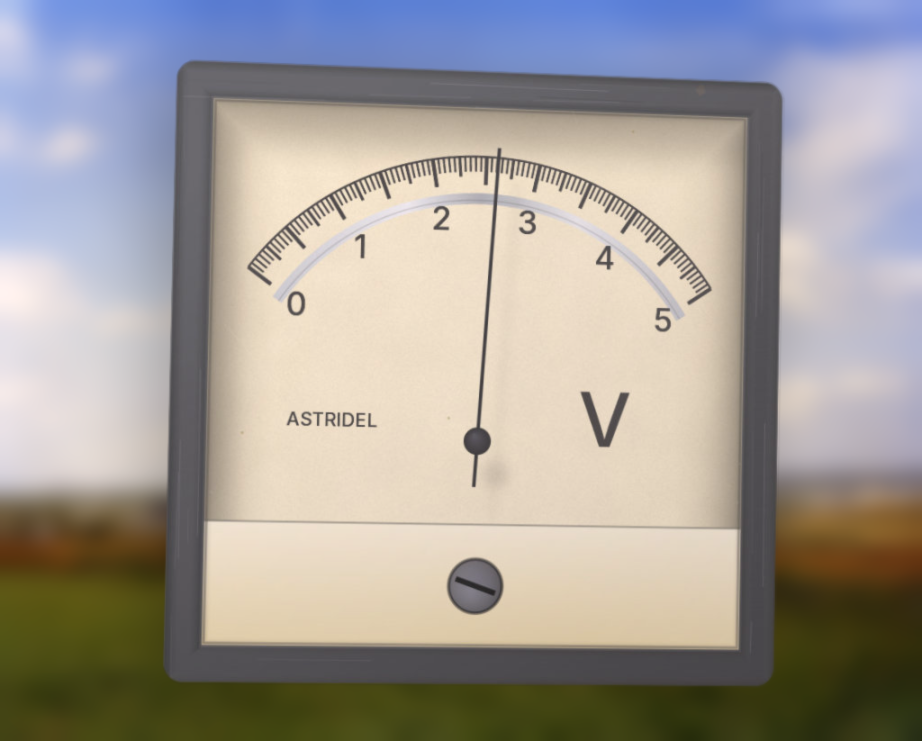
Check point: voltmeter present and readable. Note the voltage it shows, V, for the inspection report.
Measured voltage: 2.6 V
